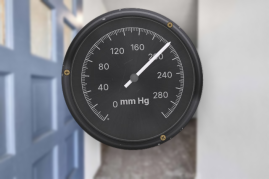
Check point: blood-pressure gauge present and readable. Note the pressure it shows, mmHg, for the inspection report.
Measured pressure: 200 mmHg
